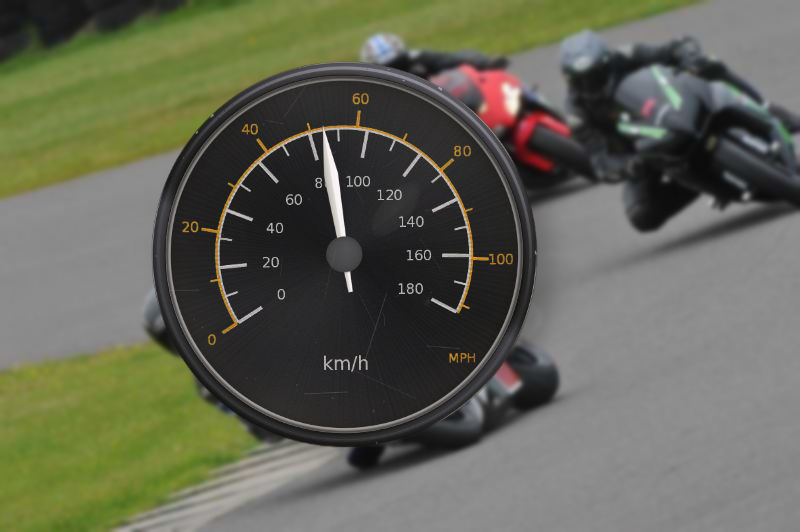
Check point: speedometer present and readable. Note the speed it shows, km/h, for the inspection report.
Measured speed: 85 km/h
